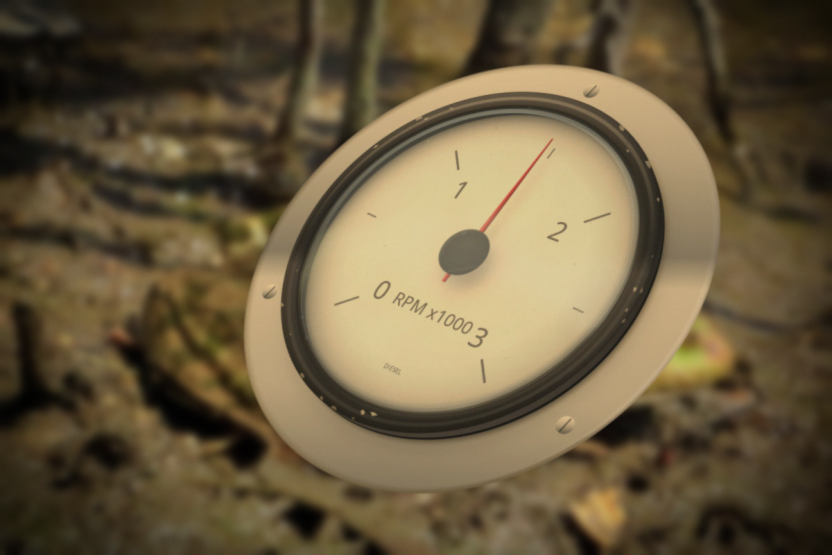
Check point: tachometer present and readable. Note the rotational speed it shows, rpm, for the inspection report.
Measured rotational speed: 1500 rpm
